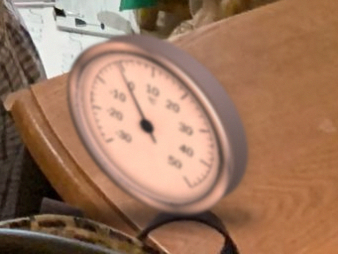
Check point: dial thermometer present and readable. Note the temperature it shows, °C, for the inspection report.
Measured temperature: 0 °C
